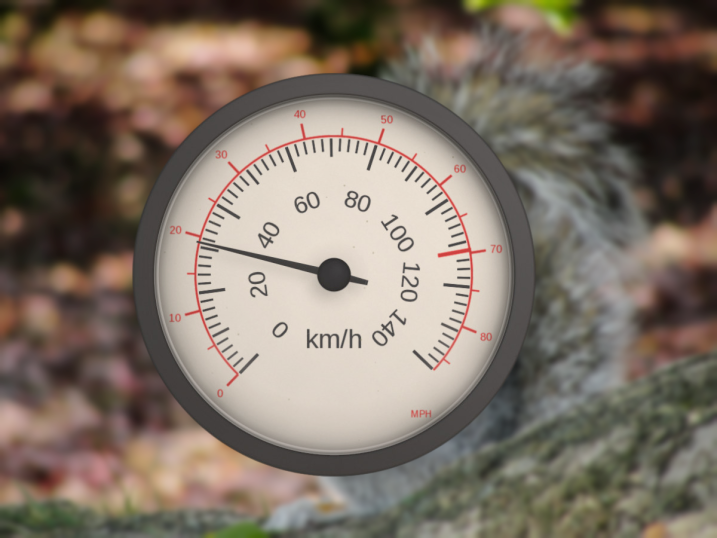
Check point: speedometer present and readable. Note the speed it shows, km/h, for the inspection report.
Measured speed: 31 km/h
